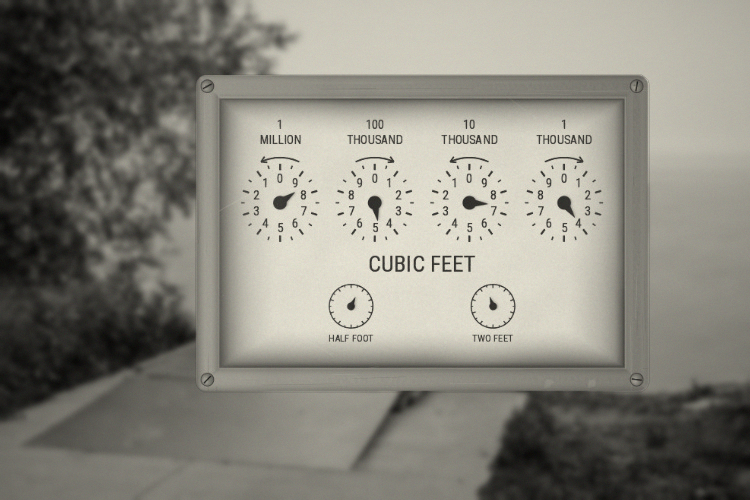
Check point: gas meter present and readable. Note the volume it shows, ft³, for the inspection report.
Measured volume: 847400 ft³
